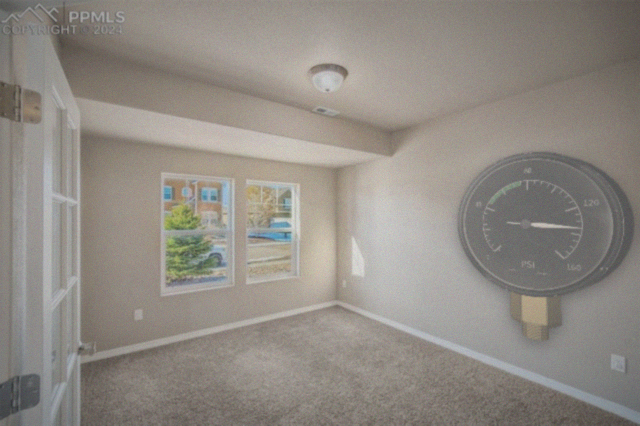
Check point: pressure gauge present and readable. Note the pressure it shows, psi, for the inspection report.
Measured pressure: 135 psi
